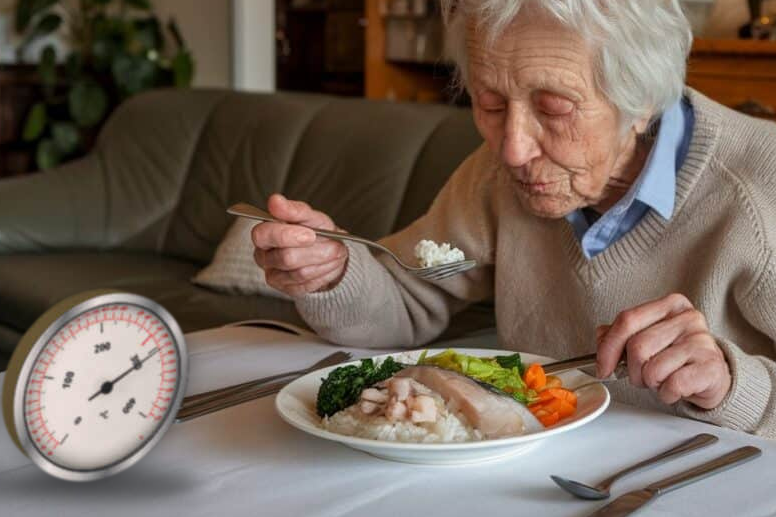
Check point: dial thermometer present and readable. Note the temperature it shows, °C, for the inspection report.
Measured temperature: 300 °C
